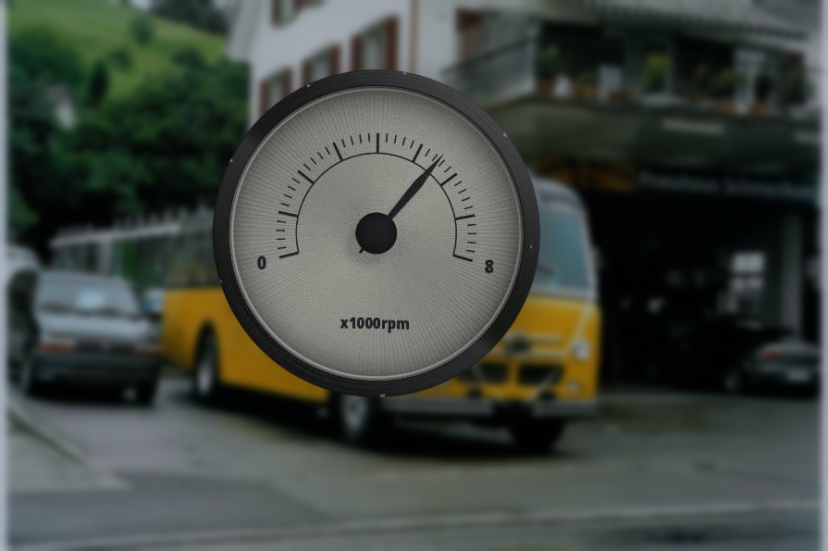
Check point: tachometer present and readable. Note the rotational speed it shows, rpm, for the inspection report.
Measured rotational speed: 5500 rpm
